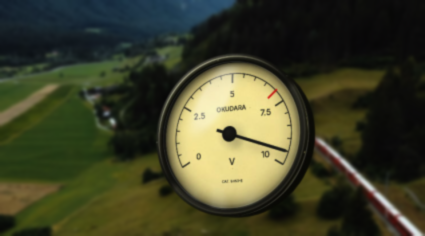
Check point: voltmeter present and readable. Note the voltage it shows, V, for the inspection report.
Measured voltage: 9.5 V
